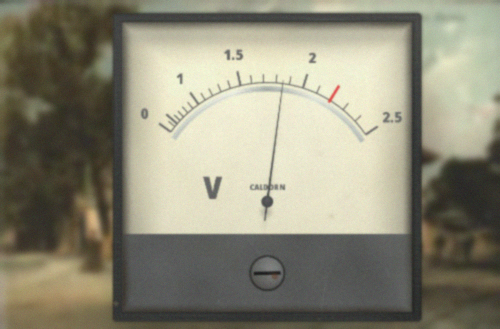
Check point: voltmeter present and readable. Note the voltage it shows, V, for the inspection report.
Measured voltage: 1.85 V
